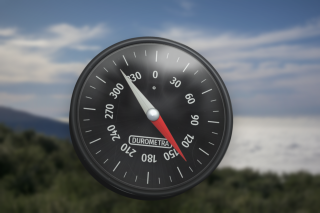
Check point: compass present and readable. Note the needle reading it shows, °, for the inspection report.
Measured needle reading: 140 °
